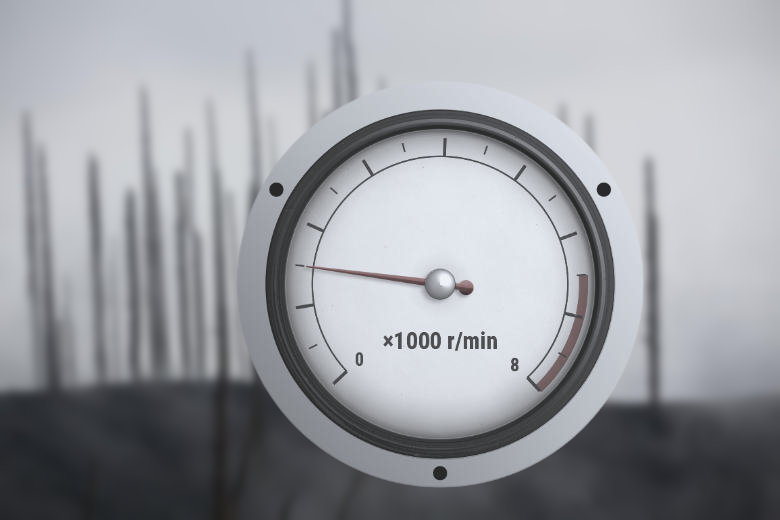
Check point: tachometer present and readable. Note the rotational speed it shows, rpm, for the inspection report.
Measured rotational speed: 1500 rpm
